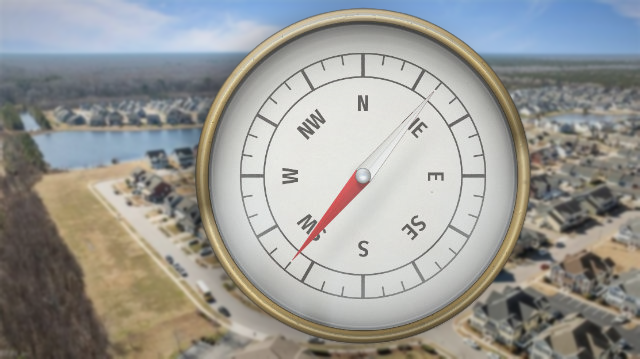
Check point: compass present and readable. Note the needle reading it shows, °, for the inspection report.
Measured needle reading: 220 °
